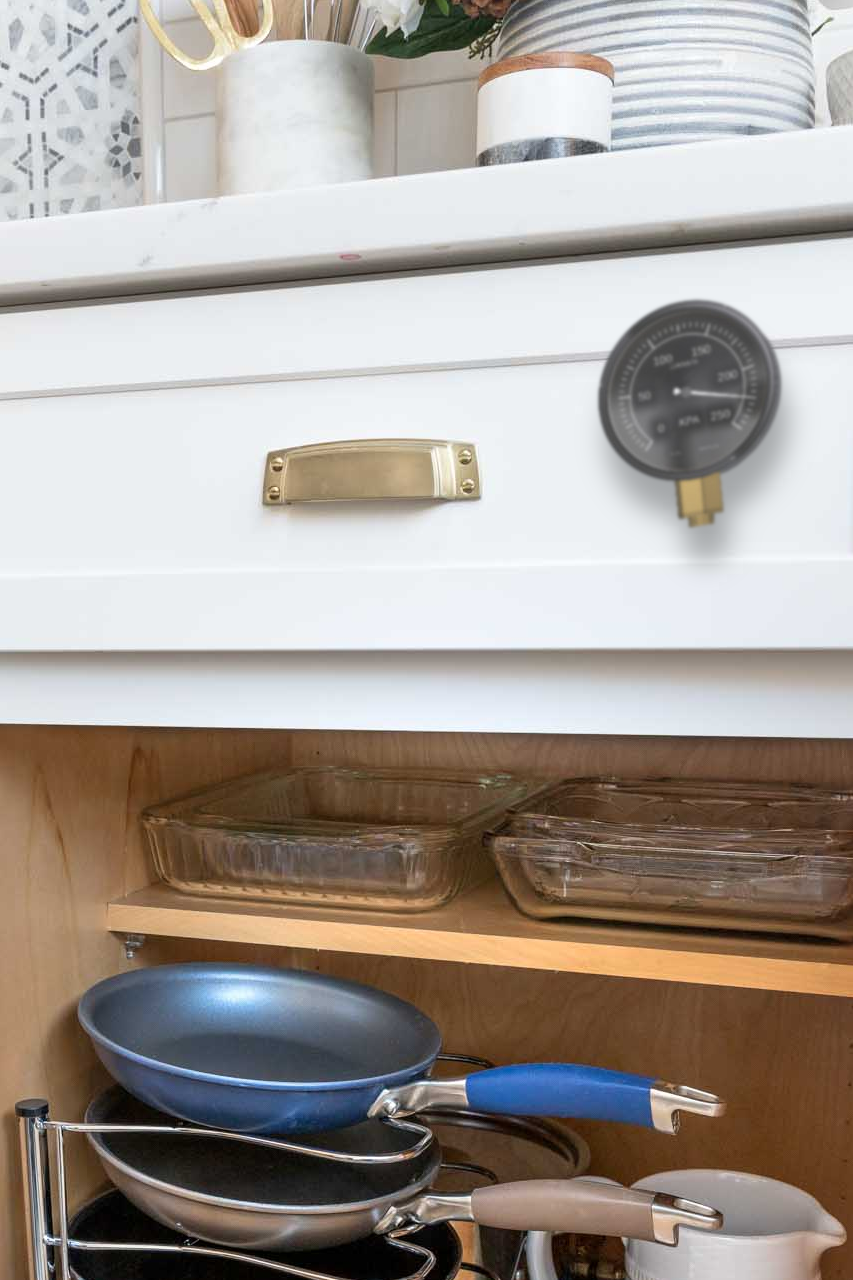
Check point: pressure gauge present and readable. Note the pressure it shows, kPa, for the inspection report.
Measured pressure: 225 kPa
